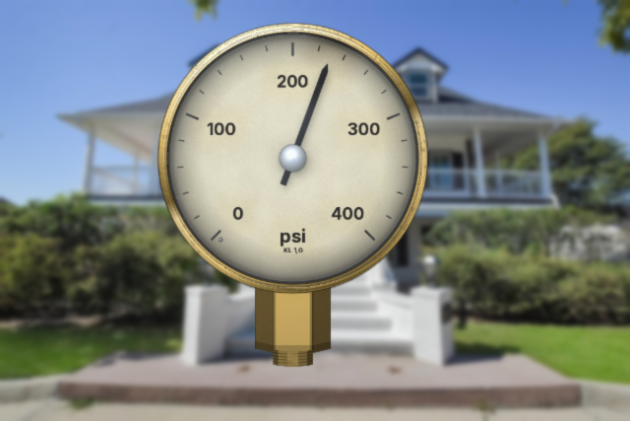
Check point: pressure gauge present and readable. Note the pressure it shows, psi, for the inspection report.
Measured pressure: 230 psi
